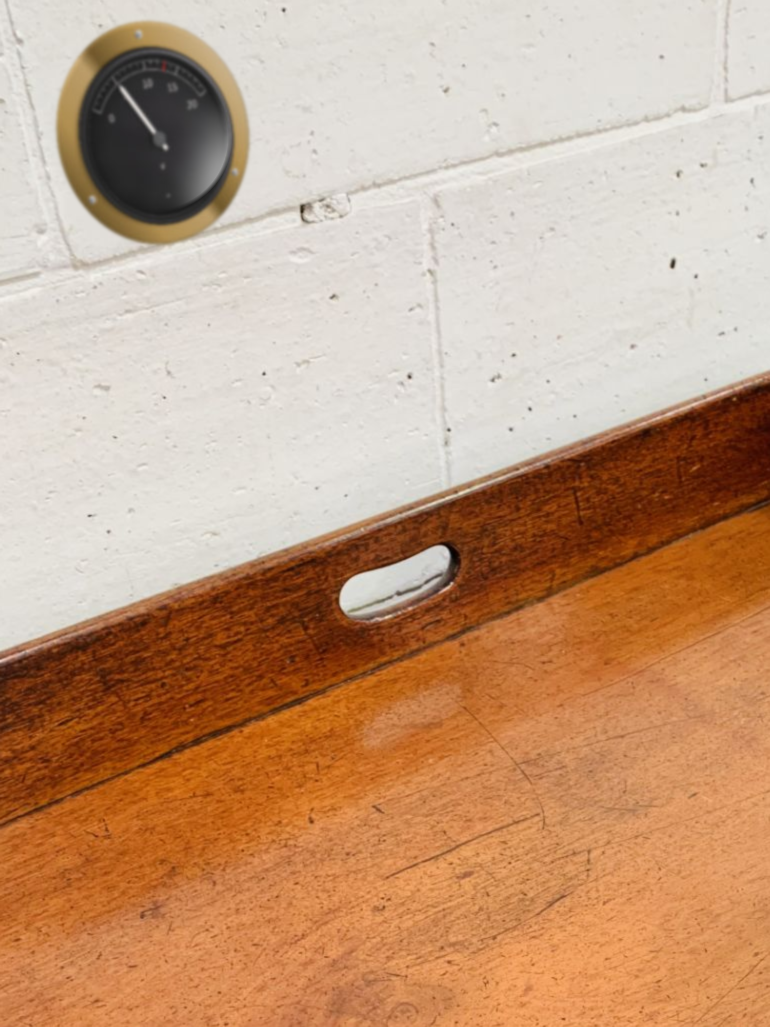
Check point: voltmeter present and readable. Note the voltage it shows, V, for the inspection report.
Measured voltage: 5 V
